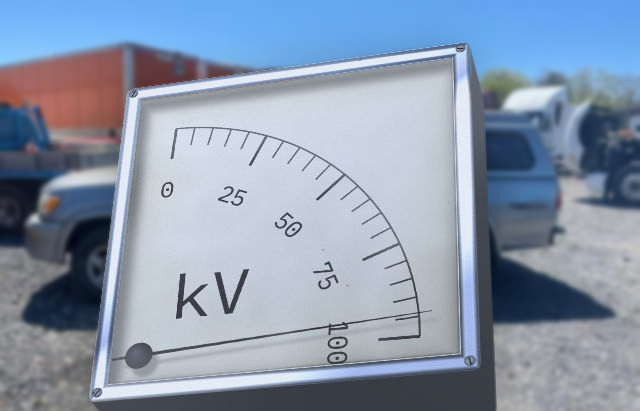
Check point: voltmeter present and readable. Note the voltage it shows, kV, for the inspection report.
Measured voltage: 95 kV
